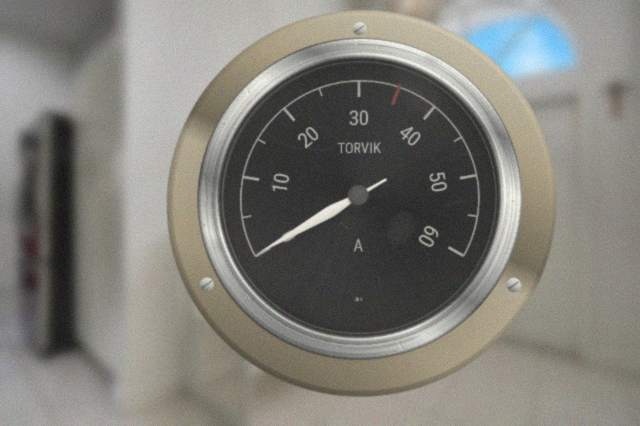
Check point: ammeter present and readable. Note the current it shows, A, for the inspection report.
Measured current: 0 A
